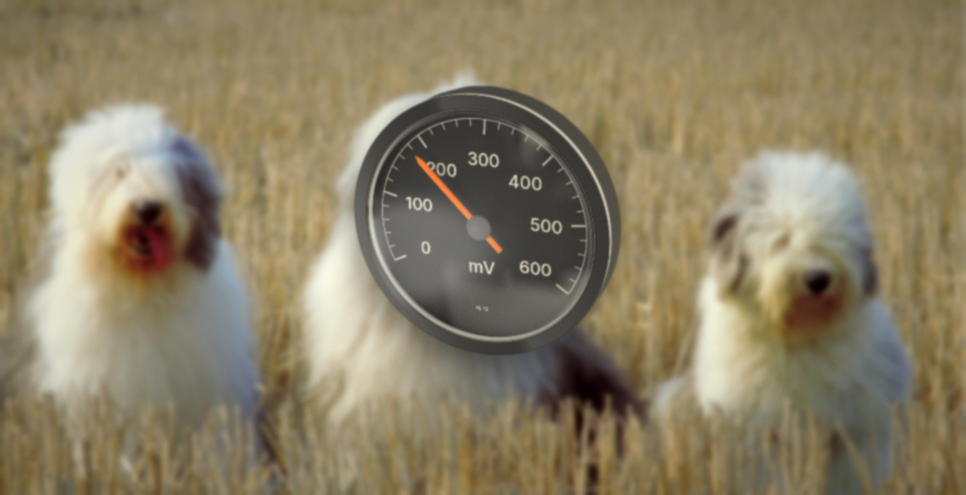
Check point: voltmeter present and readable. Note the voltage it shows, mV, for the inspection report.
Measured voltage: 180 mV
